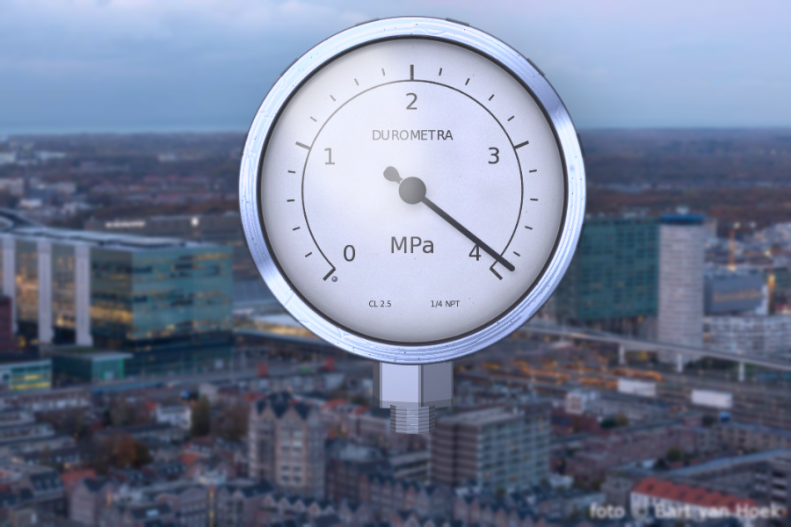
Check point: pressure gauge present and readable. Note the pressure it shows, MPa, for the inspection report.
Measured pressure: 3.9 MPa
